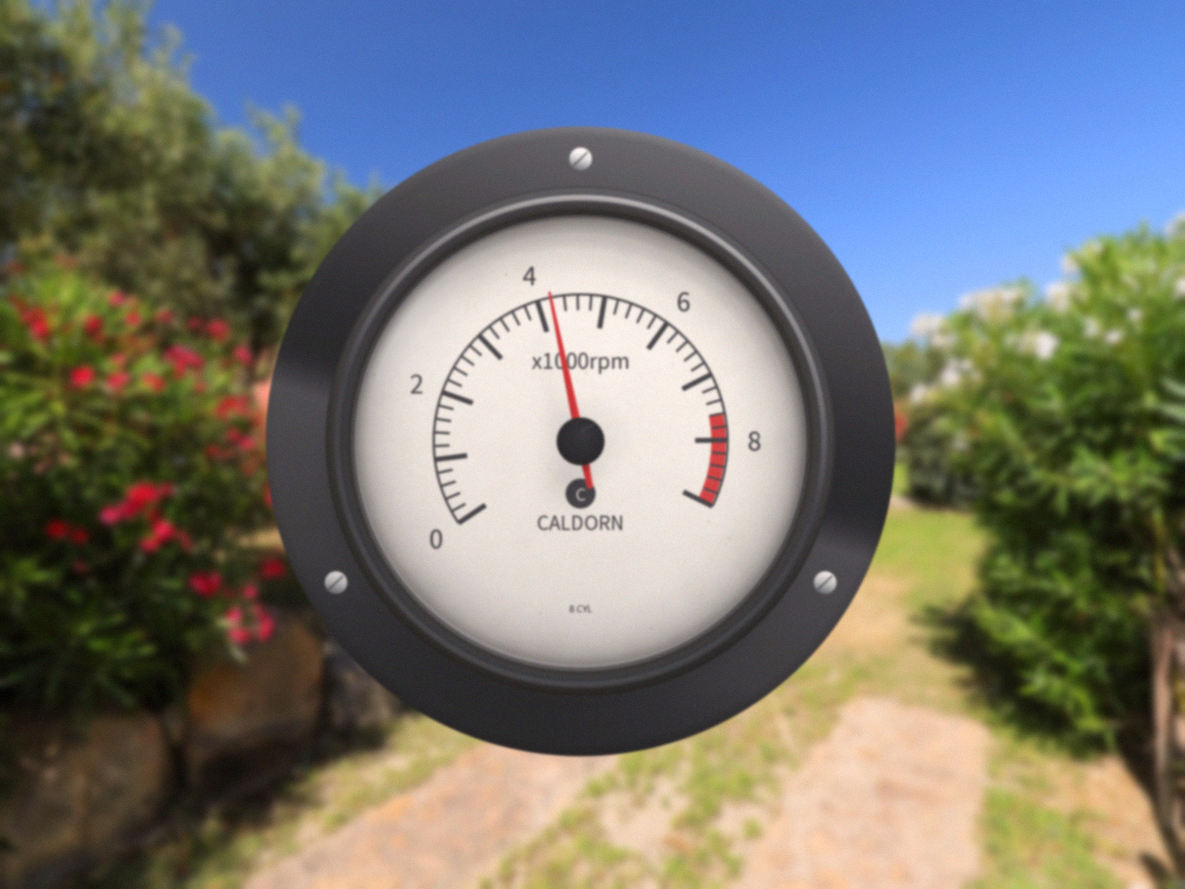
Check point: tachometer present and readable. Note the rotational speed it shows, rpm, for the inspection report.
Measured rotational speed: 4200 rpm
